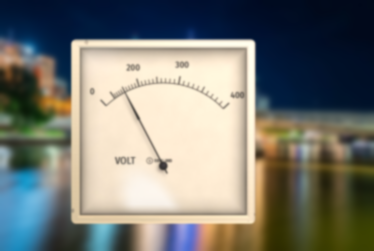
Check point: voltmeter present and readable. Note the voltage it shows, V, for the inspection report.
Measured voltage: 150 V
